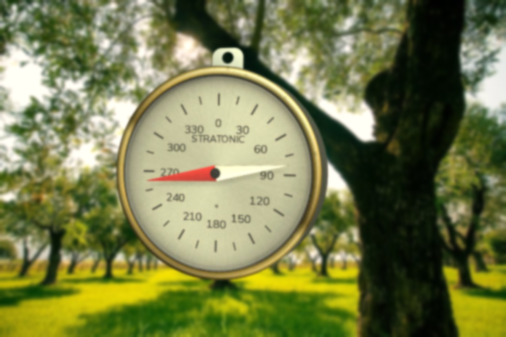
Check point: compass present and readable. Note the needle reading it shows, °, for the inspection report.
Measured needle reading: 262.5 °
